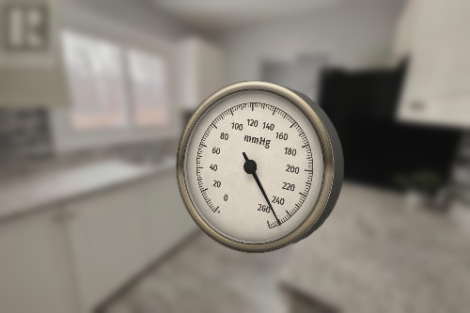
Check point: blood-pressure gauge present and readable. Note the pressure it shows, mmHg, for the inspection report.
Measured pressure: 250 mmHg
